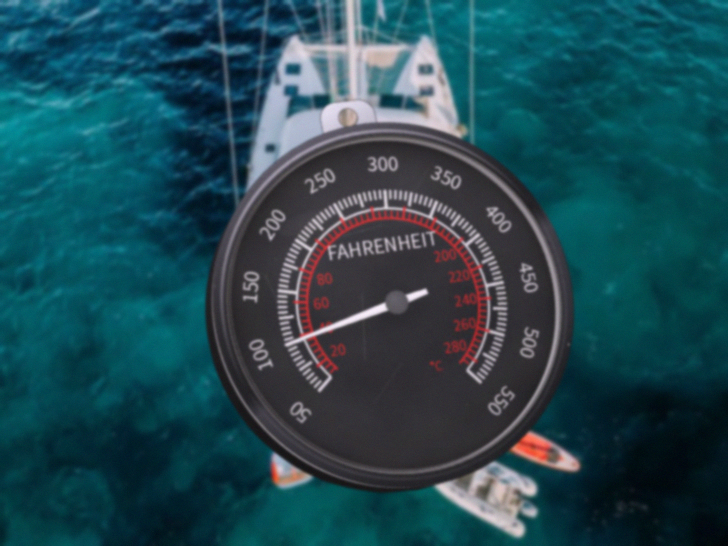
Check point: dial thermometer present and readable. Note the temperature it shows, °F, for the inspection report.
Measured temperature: 100 °F
